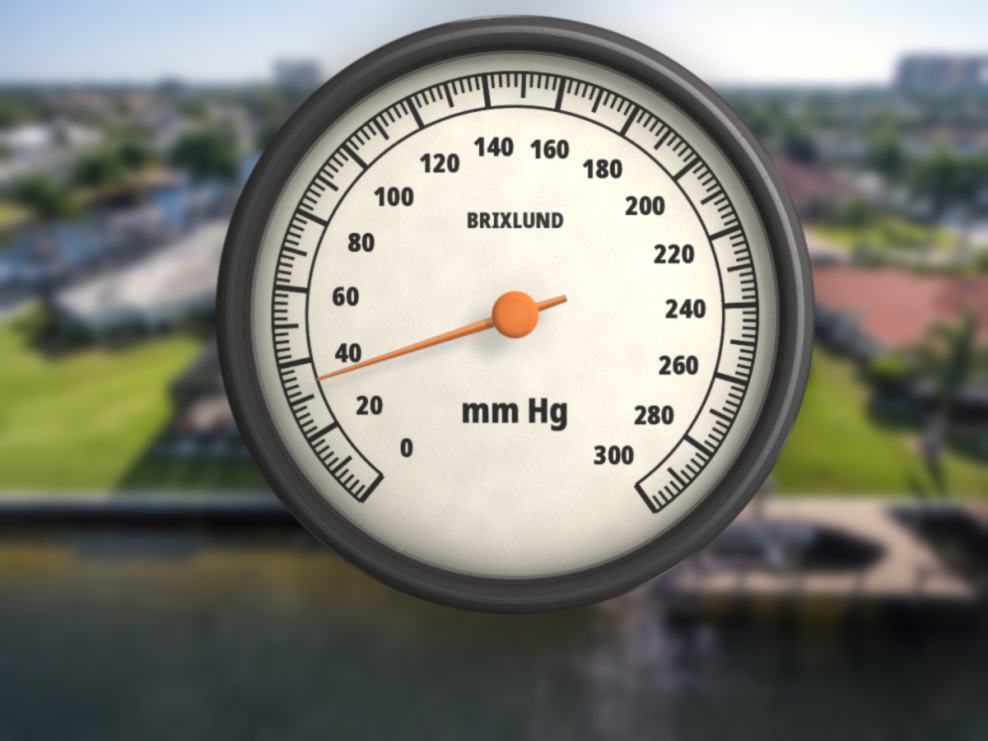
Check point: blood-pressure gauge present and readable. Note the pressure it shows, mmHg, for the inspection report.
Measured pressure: 34 mmHg
